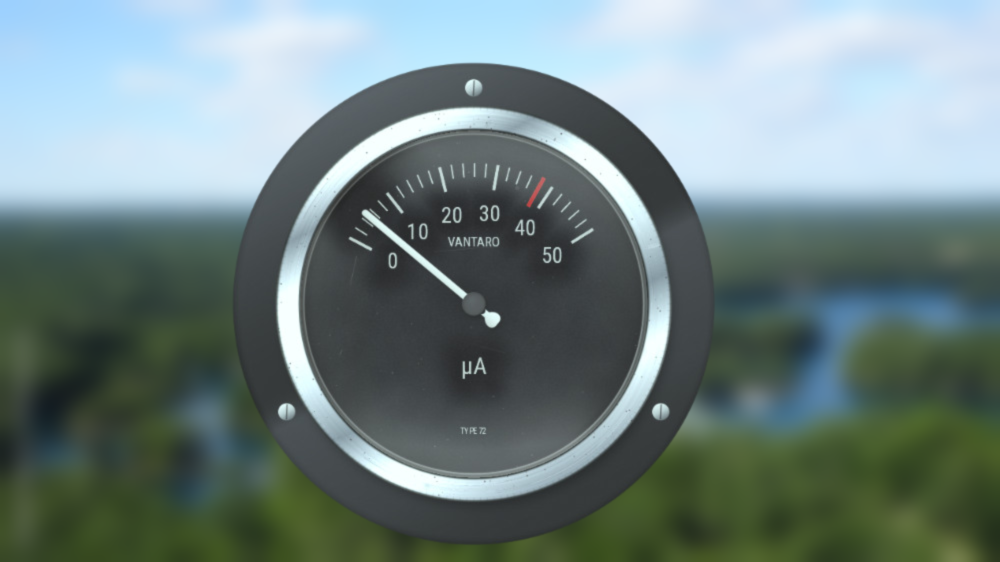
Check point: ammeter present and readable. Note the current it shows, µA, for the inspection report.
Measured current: 5 µA
